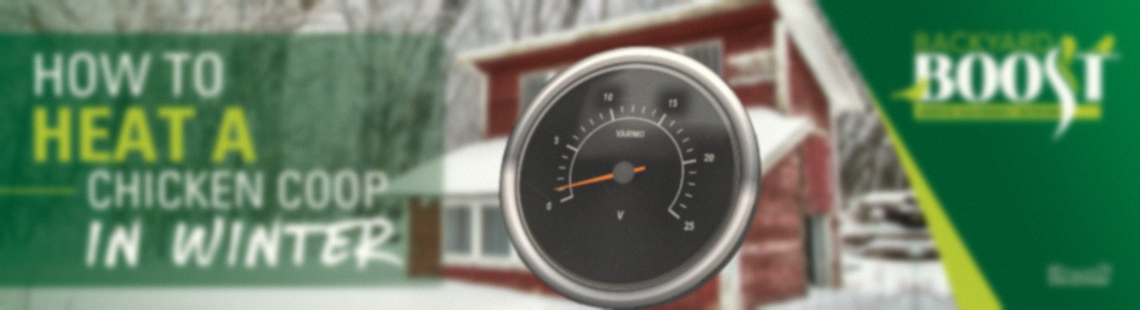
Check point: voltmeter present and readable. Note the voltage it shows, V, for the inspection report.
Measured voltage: 1 V
